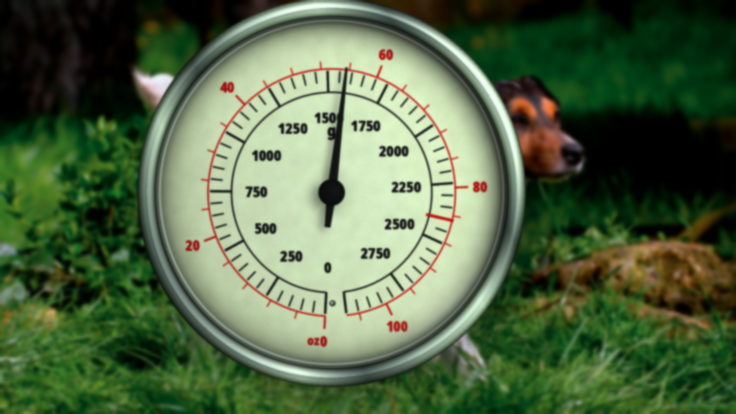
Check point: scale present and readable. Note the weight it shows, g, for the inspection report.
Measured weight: 1575 g
